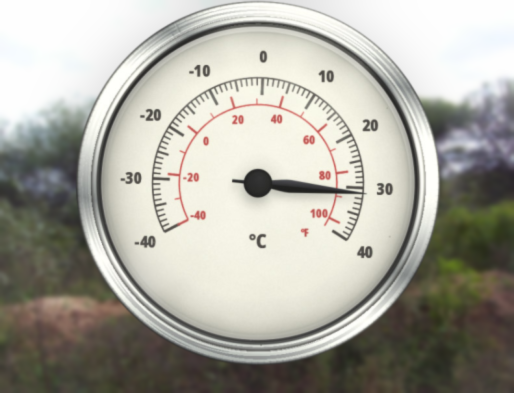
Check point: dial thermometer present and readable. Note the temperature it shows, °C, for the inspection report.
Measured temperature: 31 °C
